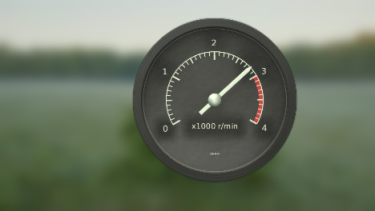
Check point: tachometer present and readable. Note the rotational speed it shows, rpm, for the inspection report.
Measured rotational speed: 2800 rpm
